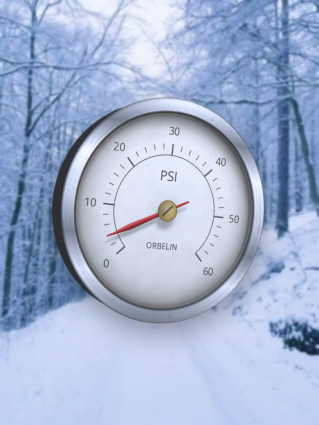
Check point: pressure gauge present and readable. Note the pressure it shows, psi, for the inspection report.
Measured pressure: 4 psi
